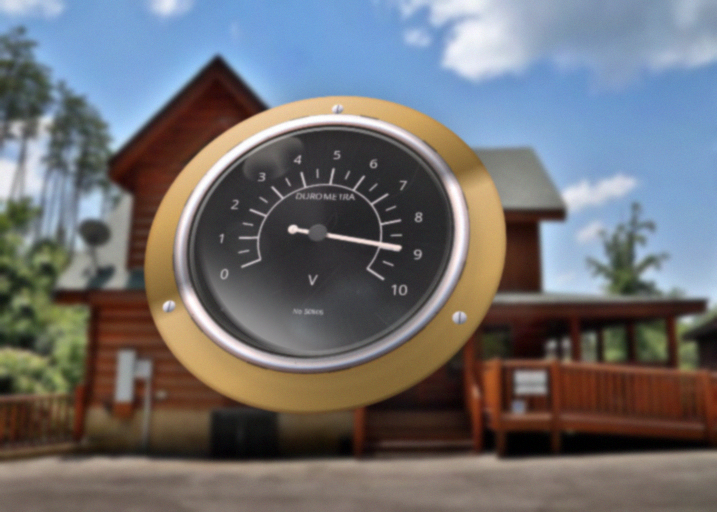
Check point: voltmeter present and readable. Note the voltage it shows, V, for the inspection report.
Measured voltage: 9 V
